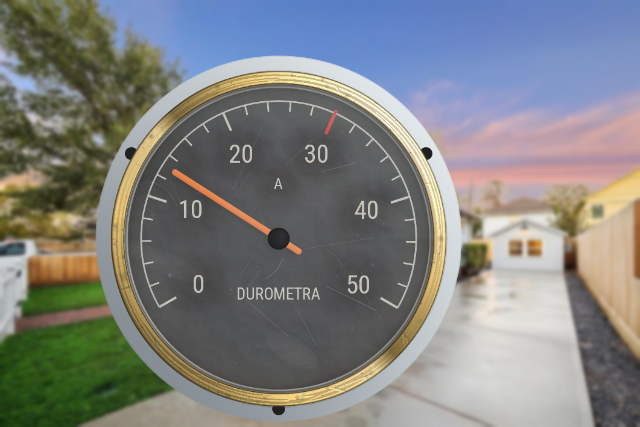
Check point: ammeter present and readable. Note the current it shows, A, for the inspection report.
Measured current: 13 A
